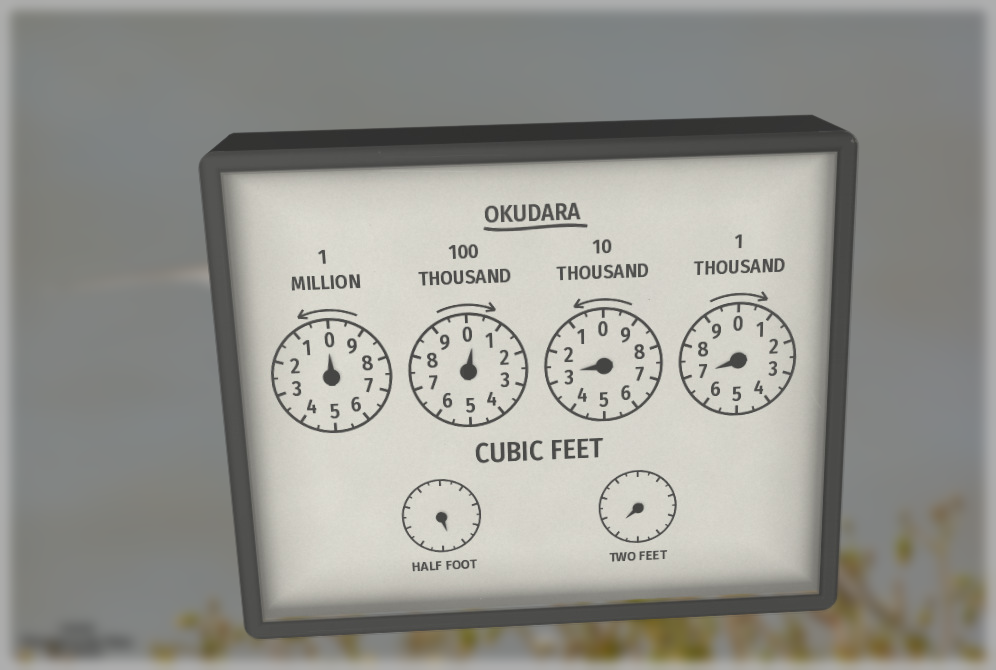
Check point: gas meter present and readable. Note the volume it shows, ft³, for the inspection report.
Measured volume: 2700 ft³
